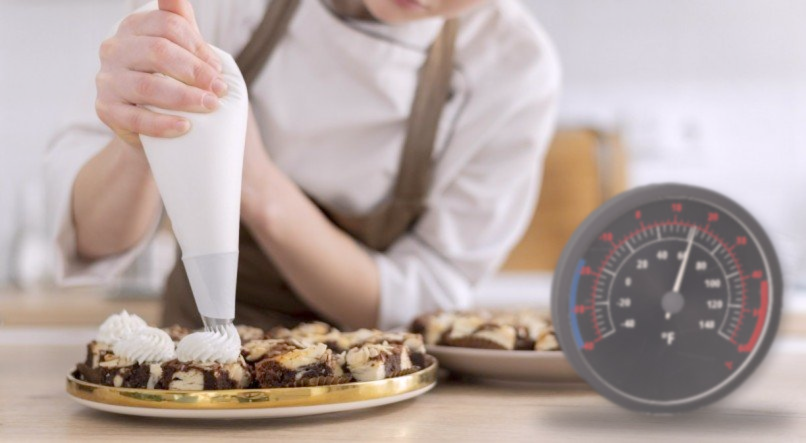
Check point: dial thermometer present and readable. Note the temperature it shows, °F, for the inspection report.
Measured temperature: 60 °F
